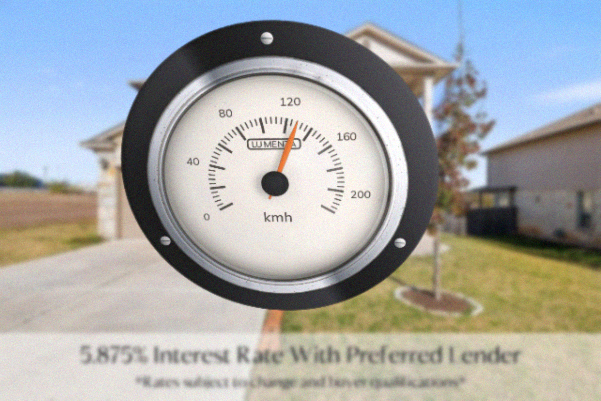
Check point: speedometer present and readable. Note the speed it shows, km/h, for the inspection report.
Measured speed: 128 km/h
